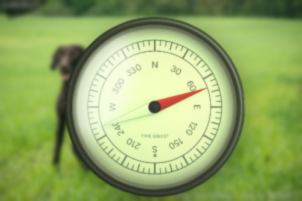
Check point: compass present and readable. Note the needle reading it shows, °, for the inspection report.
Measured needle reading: 70 °
